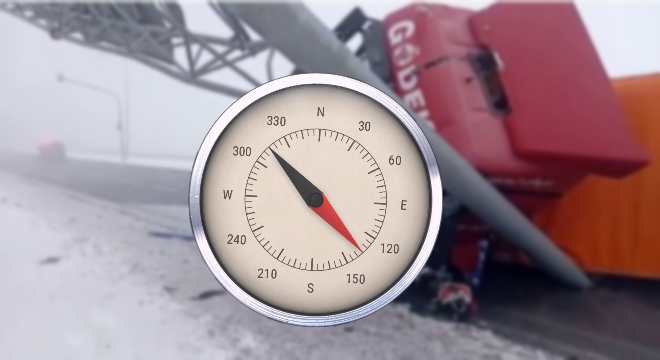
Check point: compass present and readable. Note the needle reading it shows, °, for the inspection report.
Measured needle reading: 135 °
